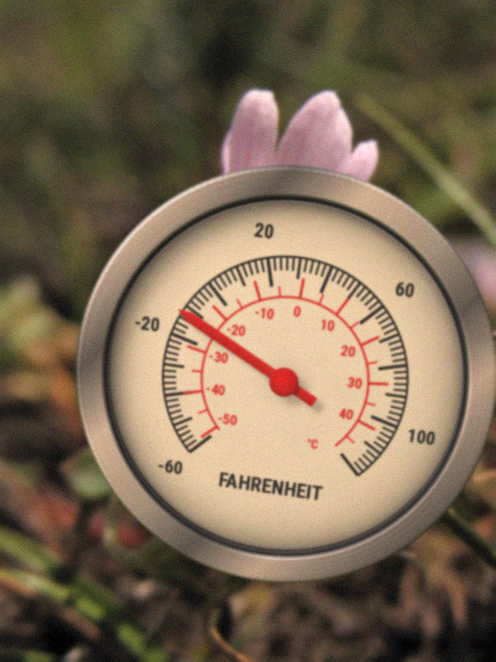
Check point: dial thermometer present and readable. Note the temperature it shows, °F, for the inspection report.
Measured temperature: -12 °F
